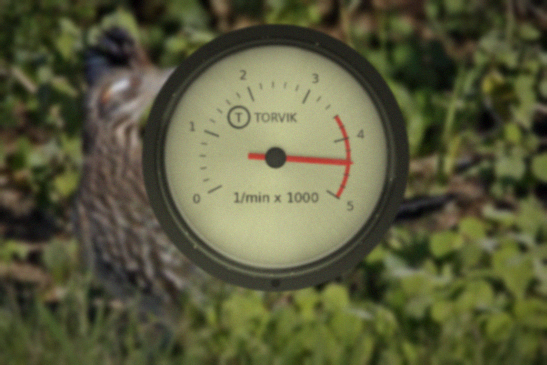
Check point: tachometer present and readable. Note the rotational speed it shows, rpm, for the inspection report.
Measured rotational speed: 4400 rpm
